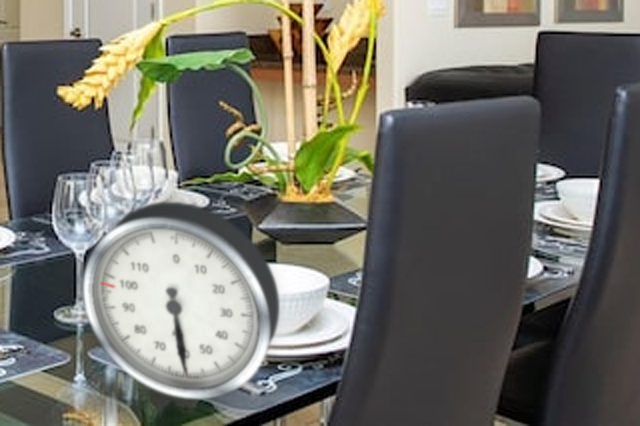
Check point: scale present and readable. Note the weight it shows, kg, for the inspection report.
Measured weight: 60 kg
